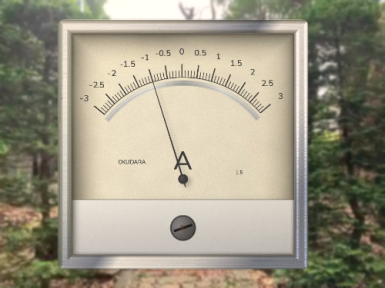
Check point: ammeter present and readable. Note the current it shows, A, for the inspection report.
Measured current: -1 A
